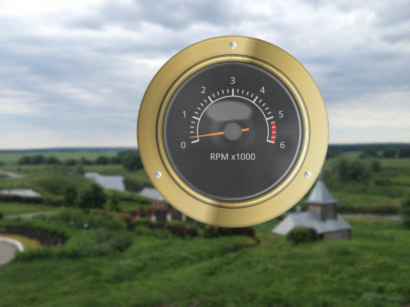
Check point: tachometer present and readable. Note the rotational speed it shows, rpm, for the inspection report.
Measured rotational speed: 200 rpm
